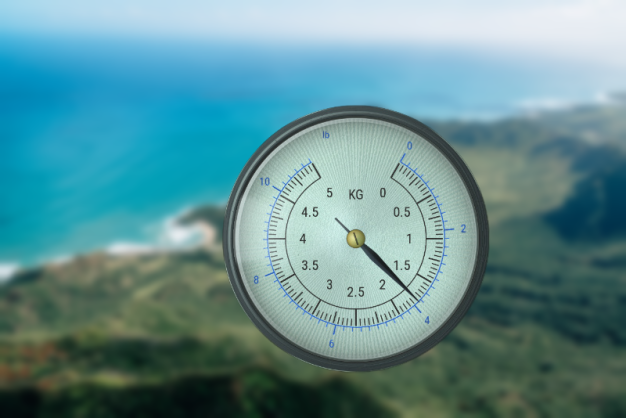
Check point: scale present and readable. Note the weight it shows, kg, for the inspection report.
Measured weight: 1.75 kg
